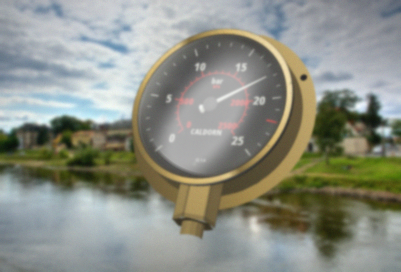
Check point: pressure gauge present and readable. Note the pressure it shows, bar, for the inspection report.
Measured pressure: 18 bar
